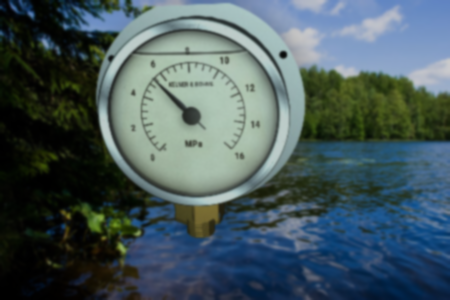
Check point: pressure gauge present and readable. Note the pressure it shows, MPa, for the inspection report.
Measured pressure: 5.5 MPa
